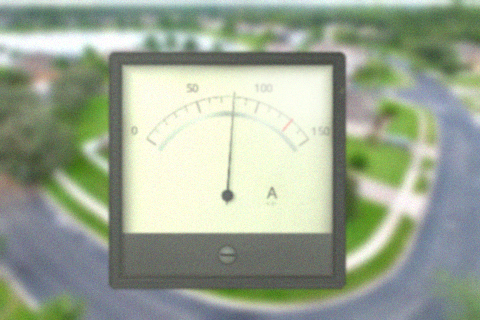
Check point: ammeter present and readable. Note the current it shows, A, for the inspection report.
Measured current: 80 A
